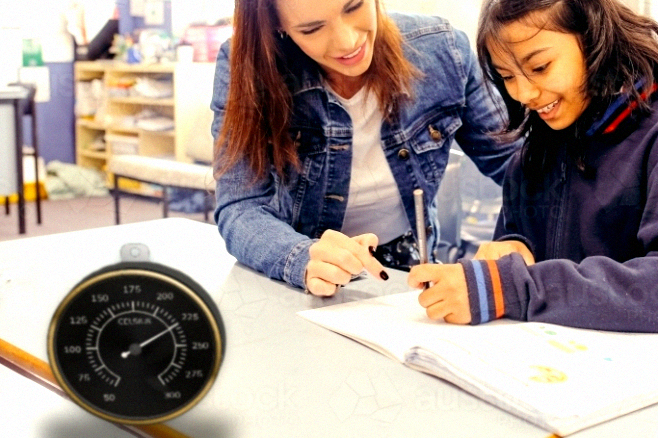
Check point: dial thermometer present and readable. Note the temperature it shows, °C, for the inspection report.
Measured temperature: 225 °C
